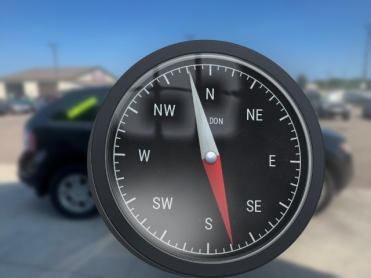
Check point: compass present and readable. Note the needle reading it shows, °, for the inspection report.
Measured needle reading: 165 °
